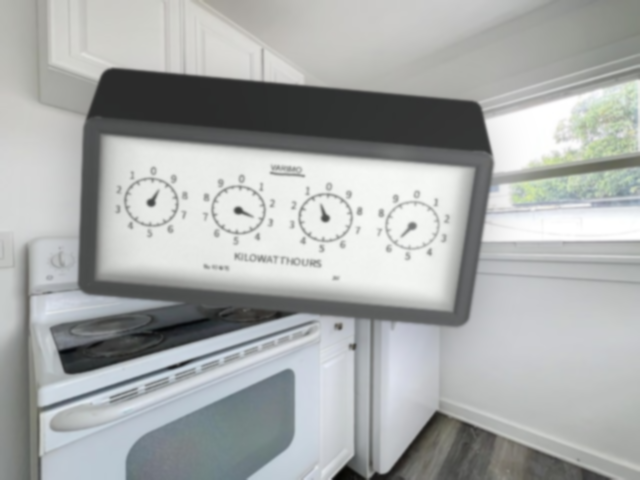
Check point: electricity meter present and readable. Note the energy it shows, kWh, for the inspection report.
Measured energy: 9306 kWh
